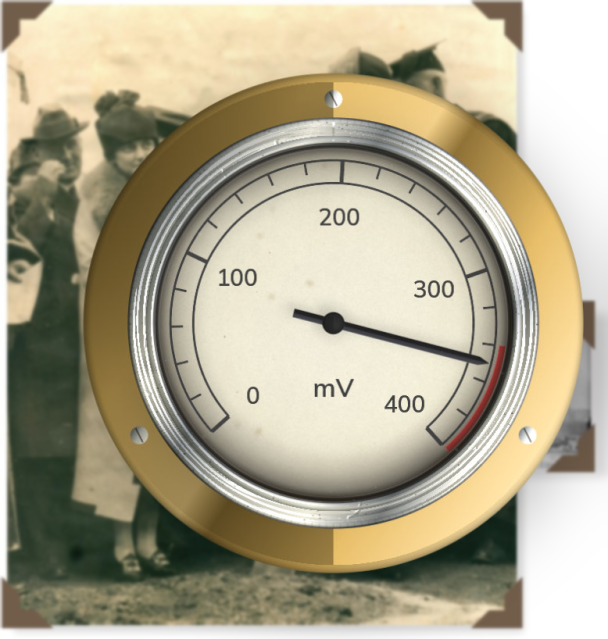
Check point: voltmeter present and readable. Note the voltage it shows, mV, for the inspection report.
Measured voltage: 350 mV
